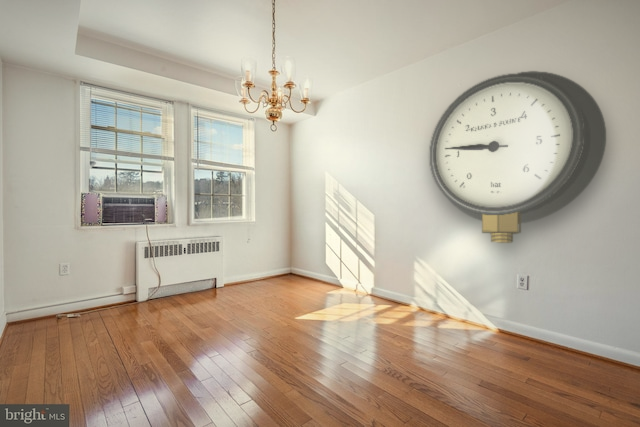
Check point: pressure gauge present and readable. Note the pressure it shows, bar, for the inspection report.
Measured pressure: 1.2 bar
